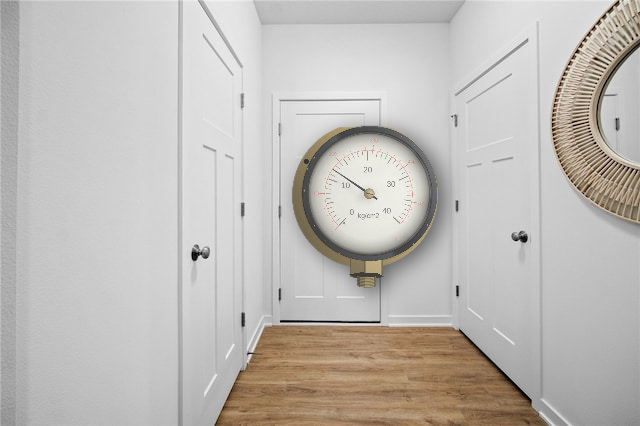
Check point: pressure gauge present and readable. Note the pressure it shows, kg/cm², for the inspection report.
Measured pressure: 12 kg/cm²
